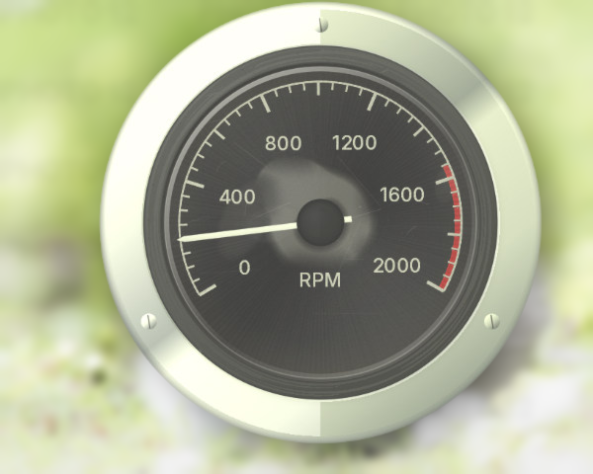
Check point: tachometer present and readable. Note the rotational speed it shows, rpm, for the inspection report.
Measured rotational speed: 200 rpm
